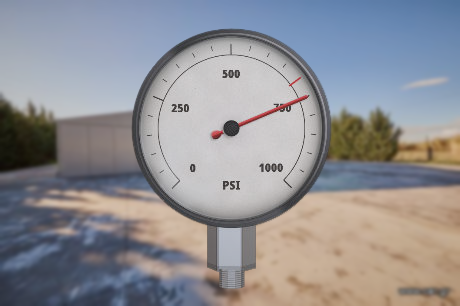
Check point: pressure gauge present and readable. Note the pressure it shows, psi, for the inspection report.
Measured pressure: 750 psi
